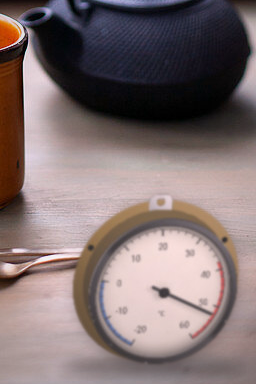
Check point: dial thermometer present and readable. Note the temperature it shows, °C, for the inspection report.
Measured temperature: 52 °C
